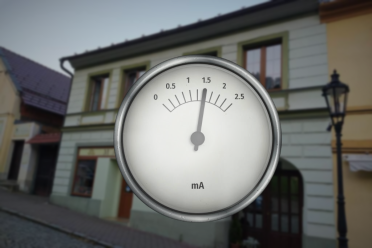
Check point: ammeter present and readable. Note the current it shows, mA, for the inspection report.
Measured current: 1.5 mA
